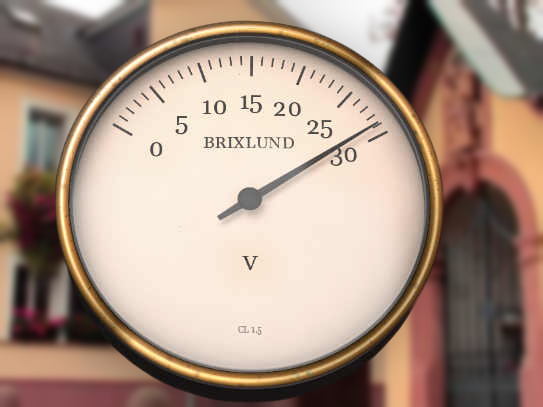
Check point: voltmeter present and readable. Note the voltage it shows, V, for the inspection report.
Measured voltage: 29 V
